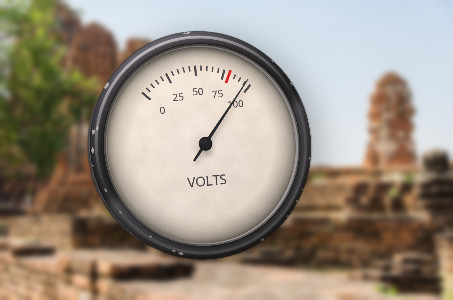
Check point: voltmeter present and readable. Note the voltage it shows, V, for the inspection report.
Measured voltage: 95 V
